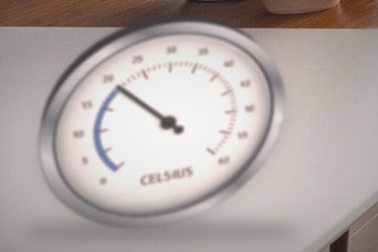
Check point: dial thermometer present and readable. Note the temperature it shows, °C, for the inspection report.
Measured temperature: 20 °C
